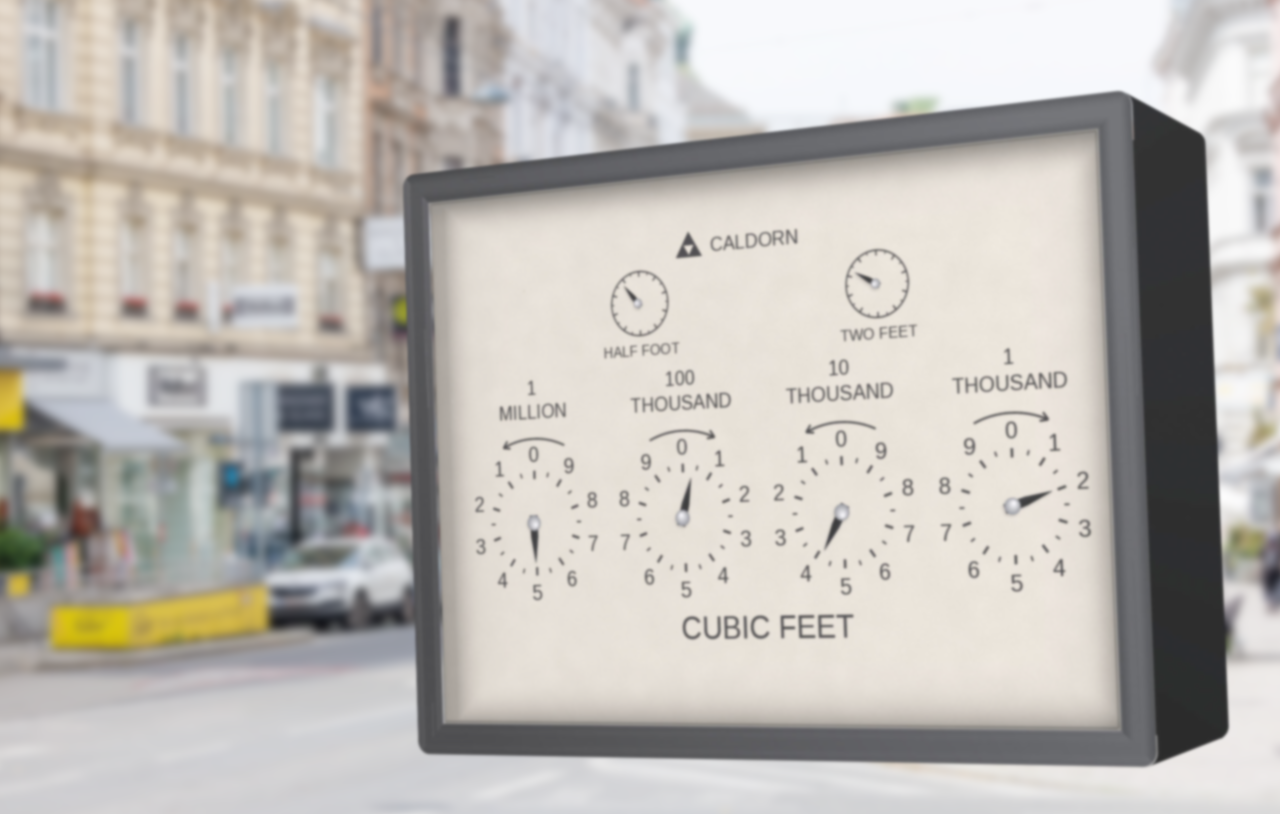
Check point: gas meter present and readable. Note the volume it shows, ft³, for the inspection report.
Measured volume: 504200 ft³
